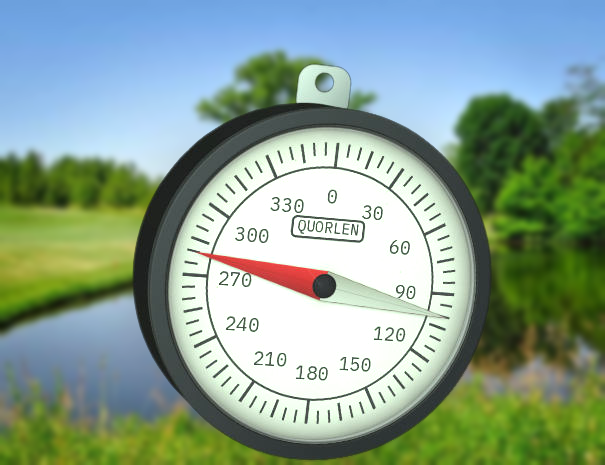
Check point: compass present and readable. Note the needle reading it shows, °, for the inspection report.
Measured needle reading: 280 °
